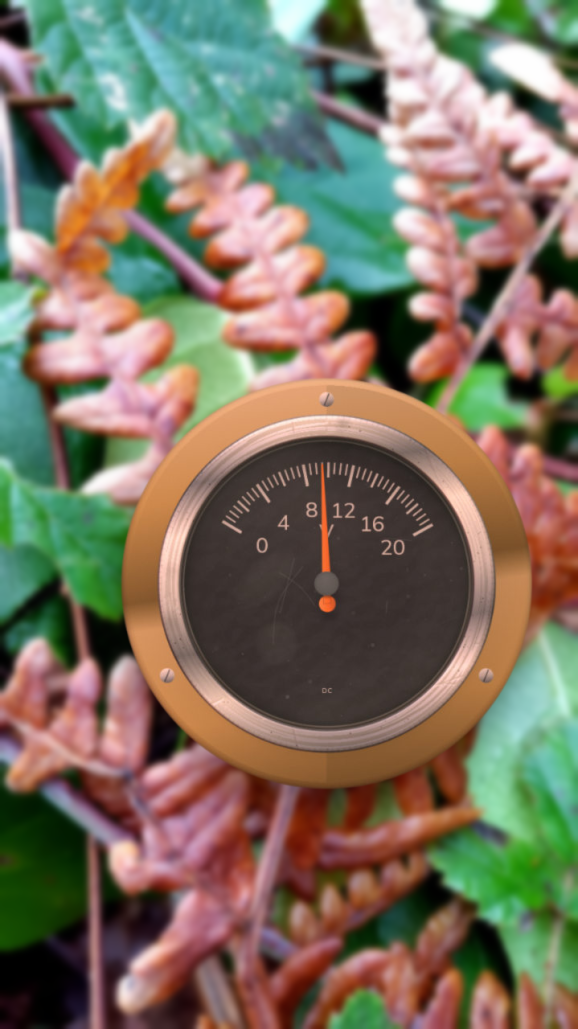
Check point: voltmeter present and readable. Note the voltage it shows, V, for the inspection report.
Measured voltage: 9.5 V
